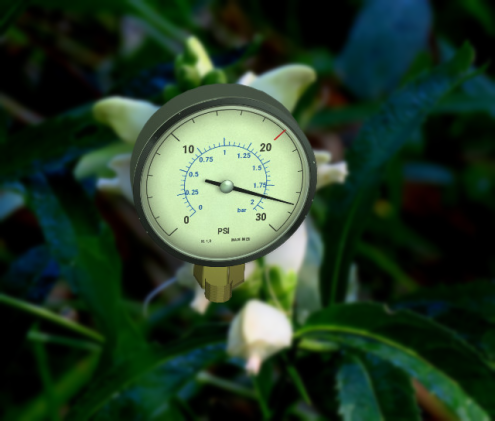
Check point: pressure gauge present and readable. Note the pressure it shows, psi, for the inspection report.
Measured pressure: 27 psi
